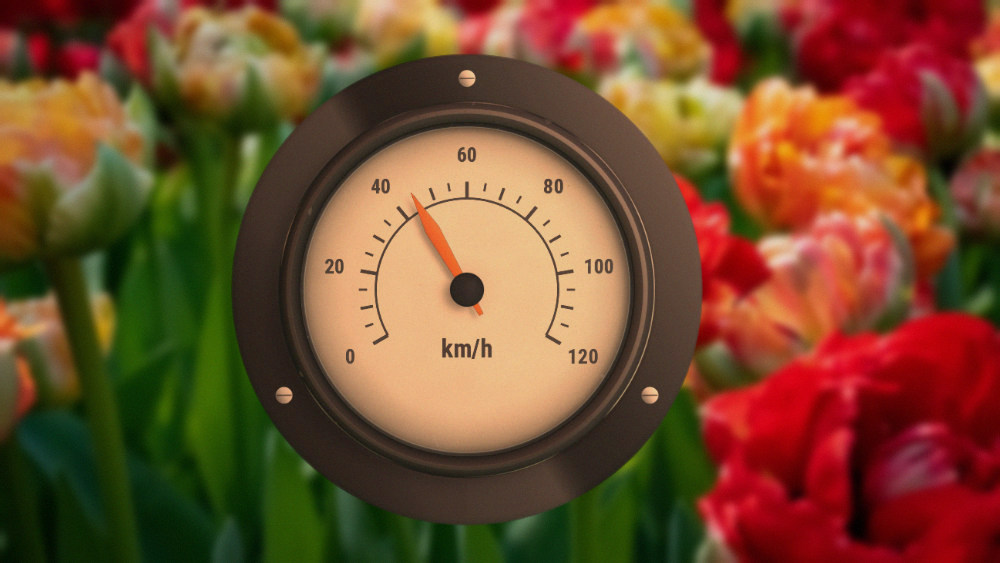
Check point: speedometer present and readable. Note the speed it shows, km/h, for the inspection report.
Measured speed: 45 km/h
